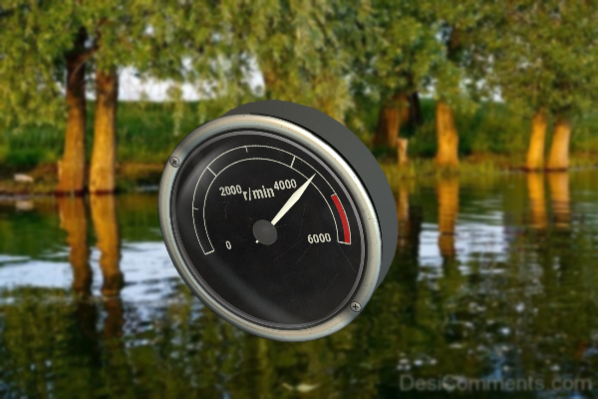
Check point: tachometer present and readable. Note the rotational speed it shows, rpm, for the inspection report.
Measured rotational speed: 4500 rpm
